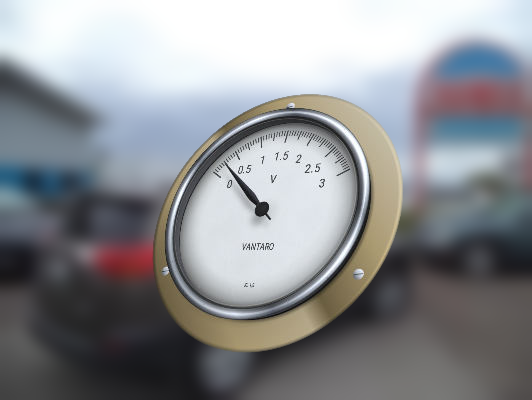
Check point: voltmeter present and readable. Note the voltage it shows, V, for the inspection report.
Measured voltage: 0.25 V
